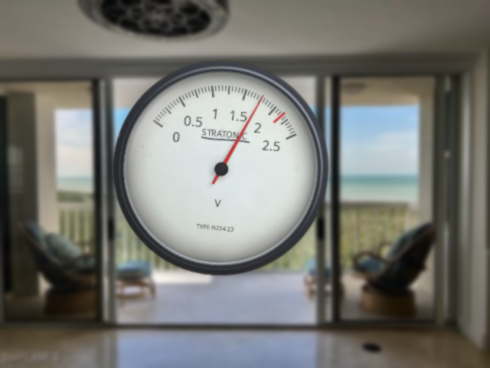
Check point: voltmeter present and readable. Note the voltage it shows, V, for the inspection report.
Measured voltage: 1.75 V
